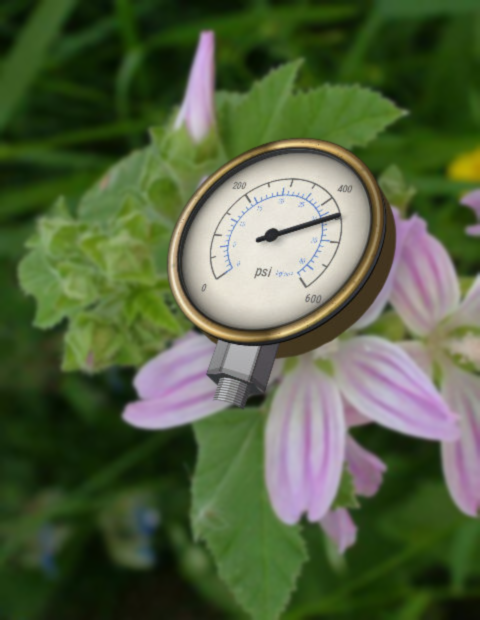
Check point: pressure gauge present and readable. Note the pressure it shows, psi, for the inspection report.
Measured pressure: 450 psi
